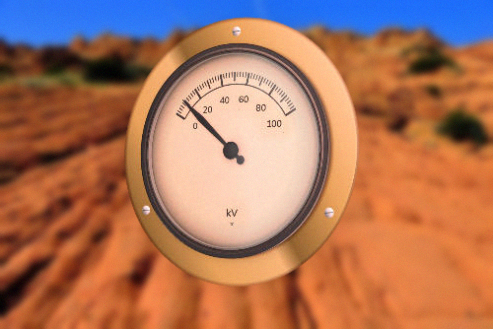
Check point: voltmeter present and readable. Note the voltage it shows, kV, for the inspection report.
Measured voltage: 10 kV
